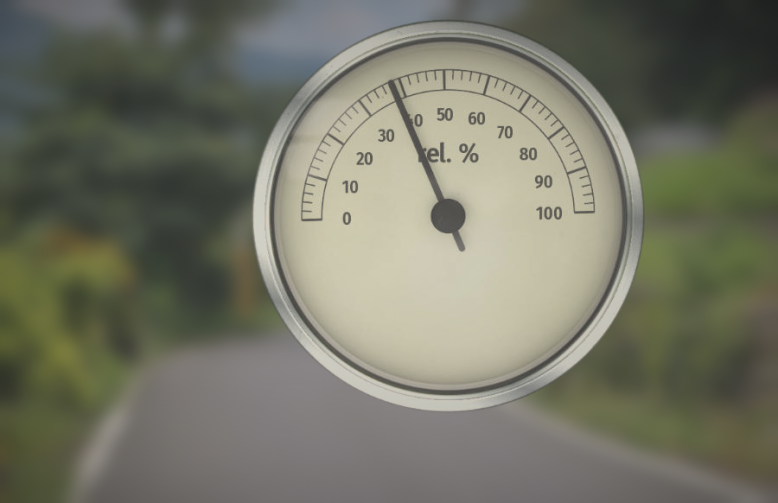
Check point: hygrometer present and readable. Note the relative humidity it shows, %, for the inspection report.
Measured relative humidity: 38 %
